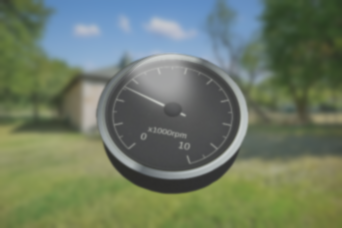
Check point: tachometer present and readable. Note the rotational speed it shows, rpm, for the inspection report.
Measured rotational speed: 2500 rpm
